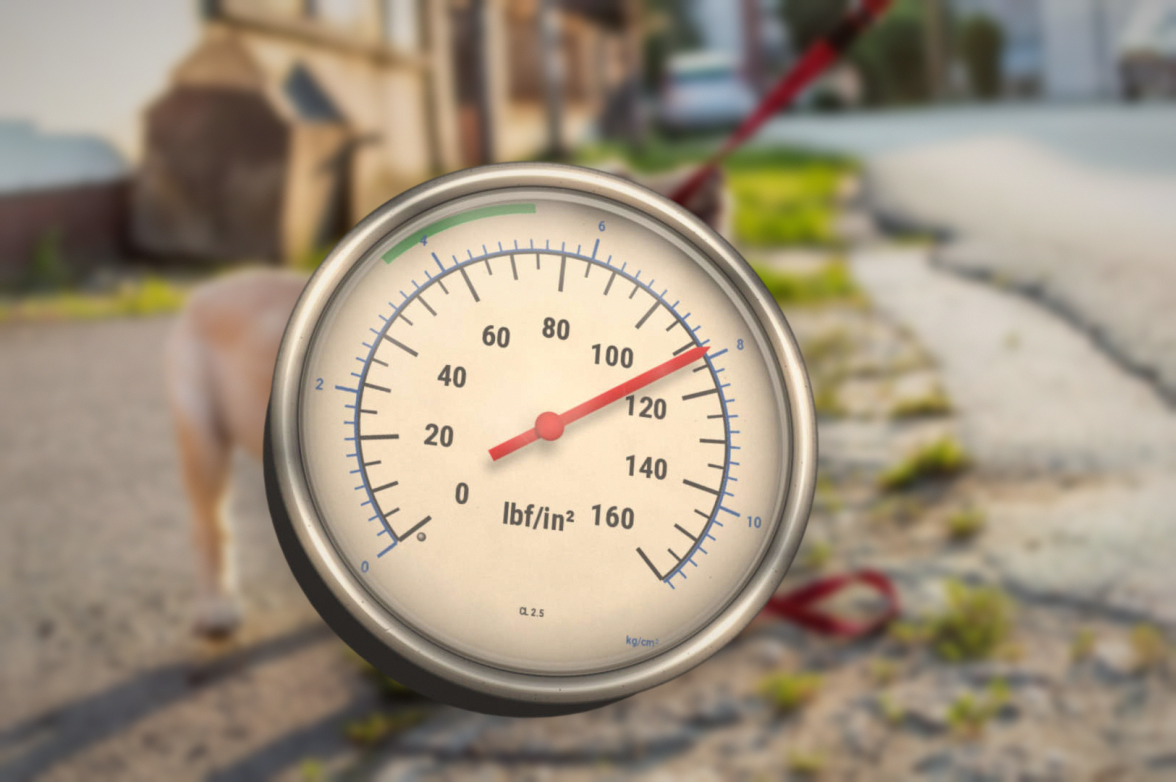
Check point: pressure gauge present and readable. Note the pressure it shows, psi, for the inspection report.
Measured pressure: 112.5 psi
